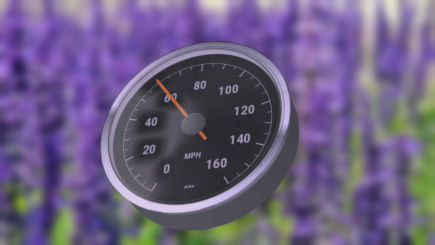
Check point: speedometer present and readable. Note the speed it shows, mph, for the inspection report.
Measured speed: 60 mph
